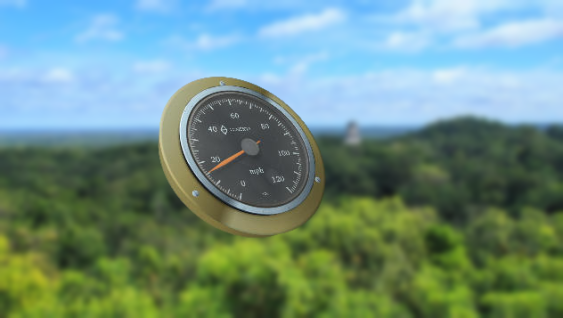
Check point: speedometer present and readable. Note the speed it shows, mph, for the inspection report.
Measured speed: 15 mph
